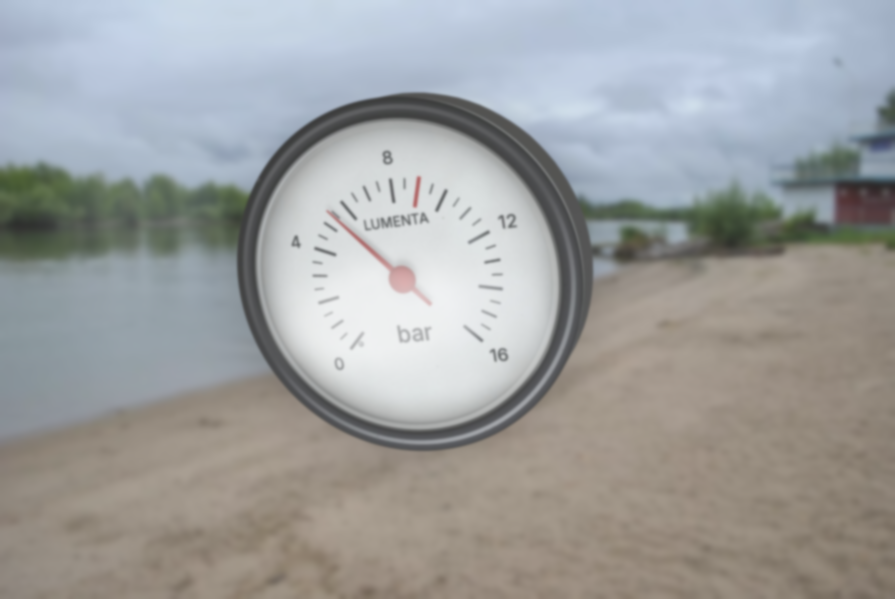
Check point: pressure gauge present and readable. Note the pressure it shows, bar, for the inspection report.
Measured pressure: 5.5 bar
